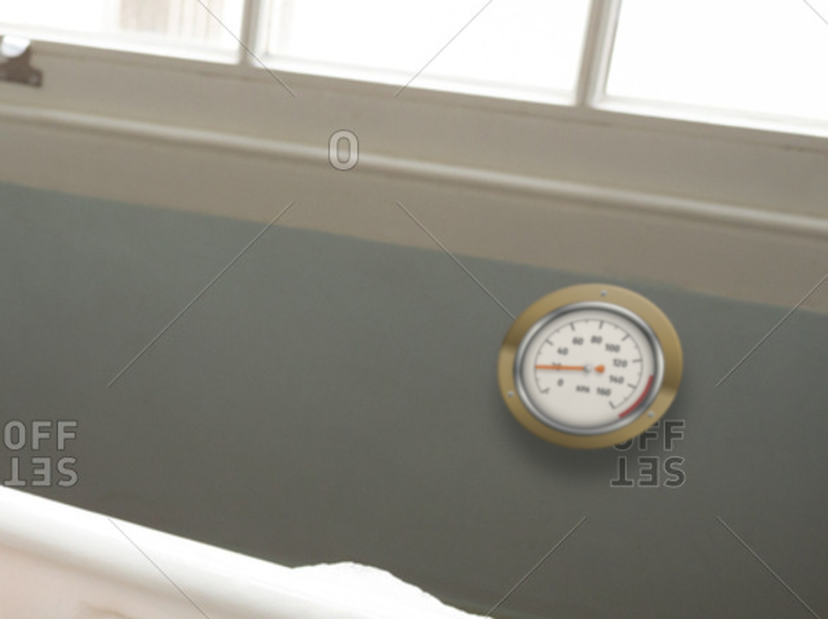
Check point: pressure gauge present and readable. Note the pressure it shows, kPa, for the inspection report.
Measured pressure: 20 kPa
